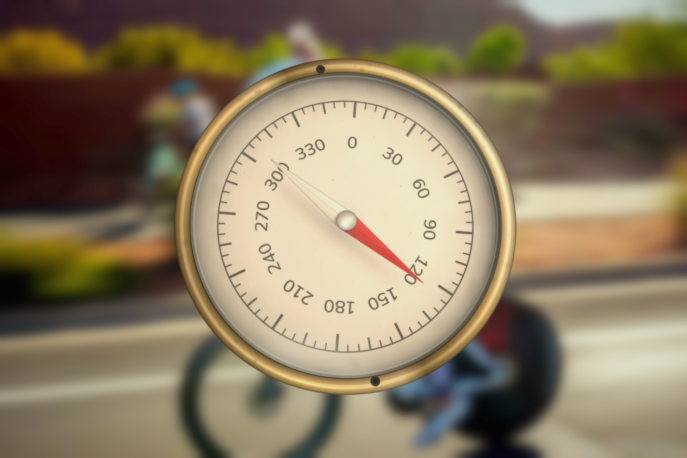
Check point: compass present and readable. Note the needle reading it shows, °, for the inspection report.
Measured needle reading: 125 °
